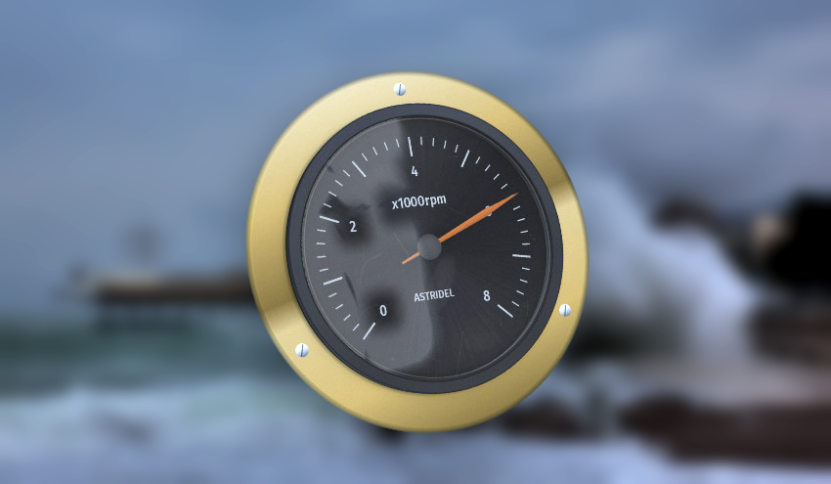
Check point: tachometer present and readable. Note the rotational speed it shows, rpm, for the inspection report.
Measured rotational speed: 6000 rpm
